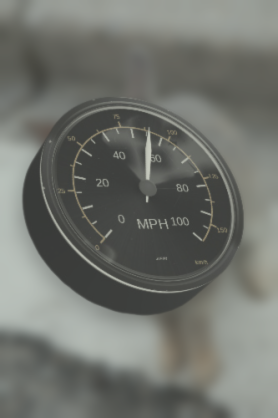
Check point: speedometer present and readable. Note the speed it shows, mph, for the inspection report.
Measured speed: 55 mph
